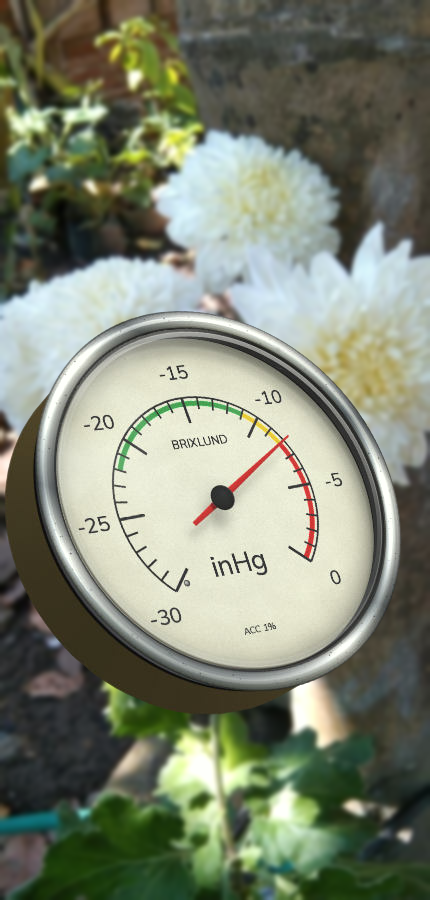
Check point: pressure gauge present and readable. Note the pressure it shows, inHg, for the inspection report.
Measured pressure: -8 inHg
